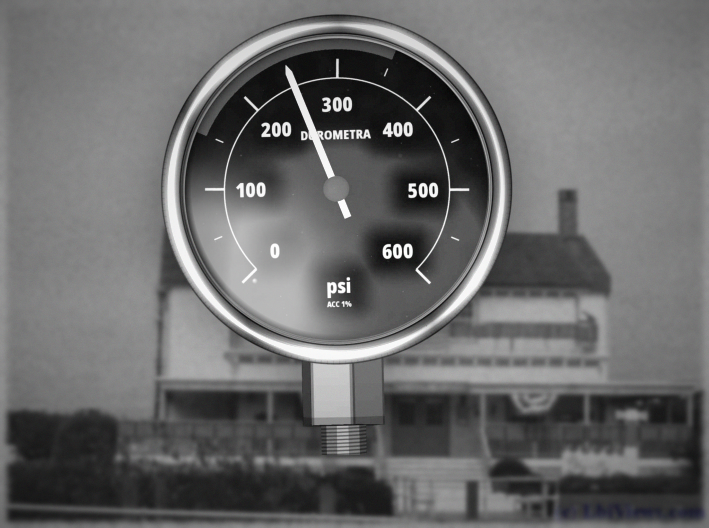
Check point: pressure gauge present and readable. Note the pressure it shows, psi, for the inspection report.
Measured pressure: 250 psi
